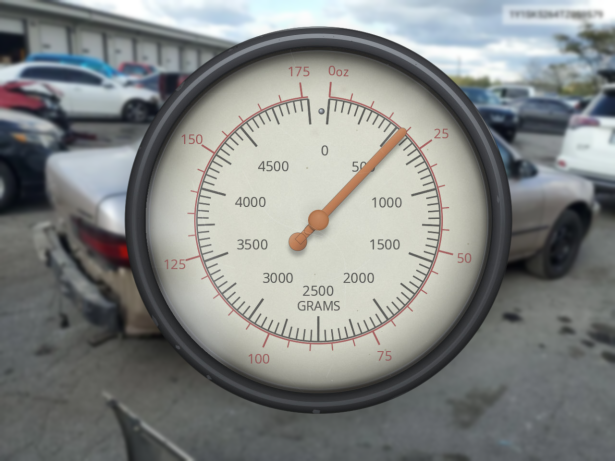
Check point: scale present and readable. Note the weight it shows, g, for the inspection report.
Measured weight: 550 g
